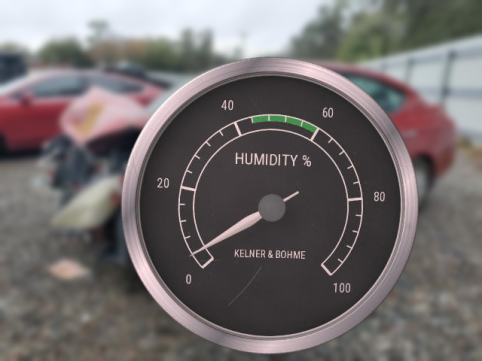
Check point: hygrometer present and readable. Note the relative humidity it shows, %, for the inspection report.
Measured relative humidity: 4 %
